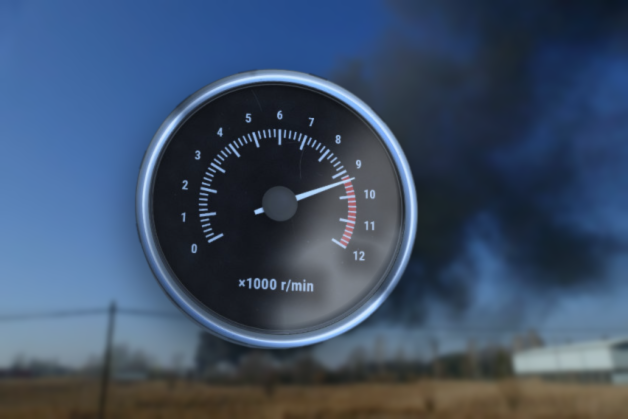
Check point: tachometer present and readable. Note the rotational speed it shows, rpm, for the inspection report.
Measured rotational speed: 9400 rpm
